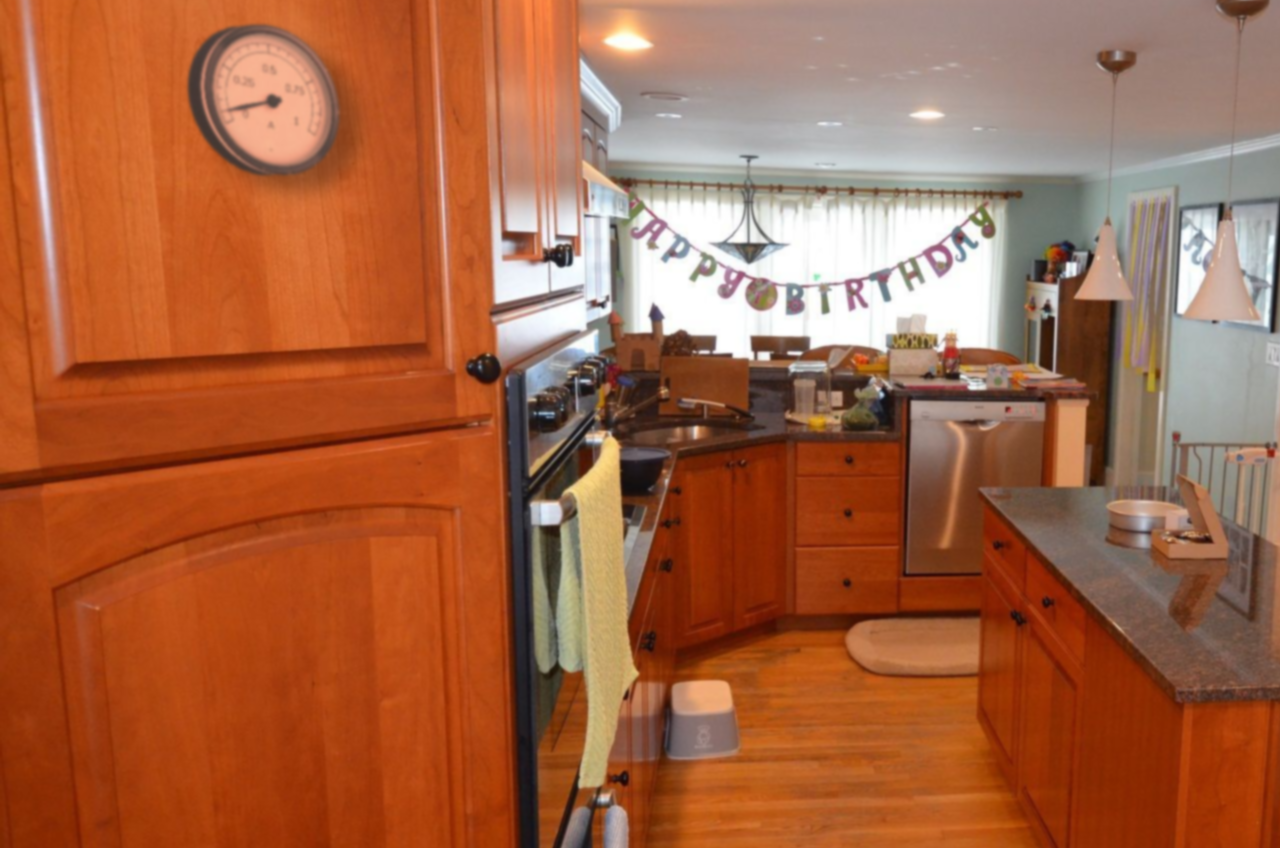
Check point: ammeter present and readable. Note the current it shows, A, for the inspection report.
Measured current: 0.05 A
